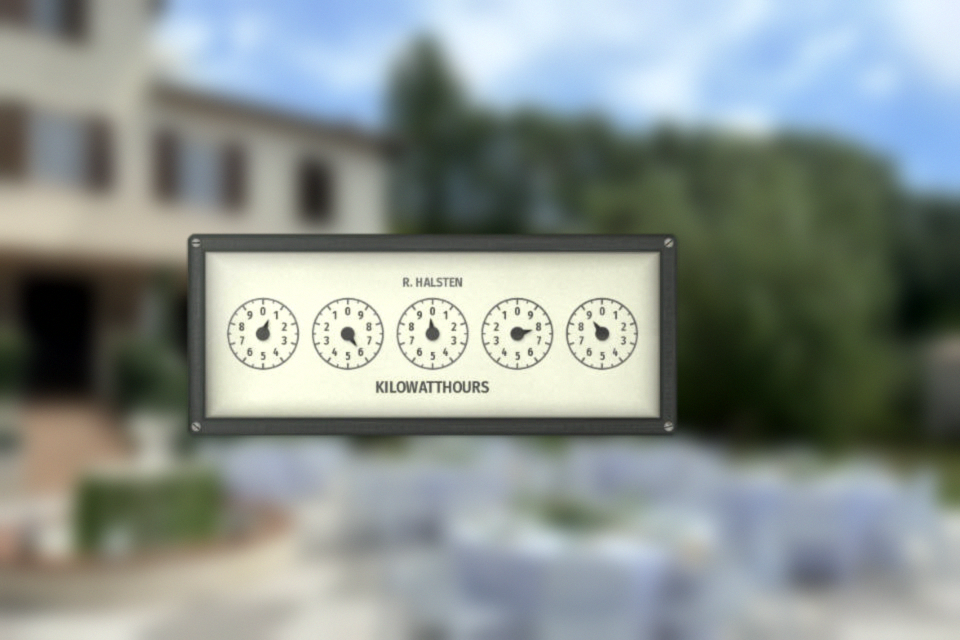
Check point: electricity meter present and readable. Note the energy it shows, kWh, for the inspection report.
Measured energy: 5979 kWh
